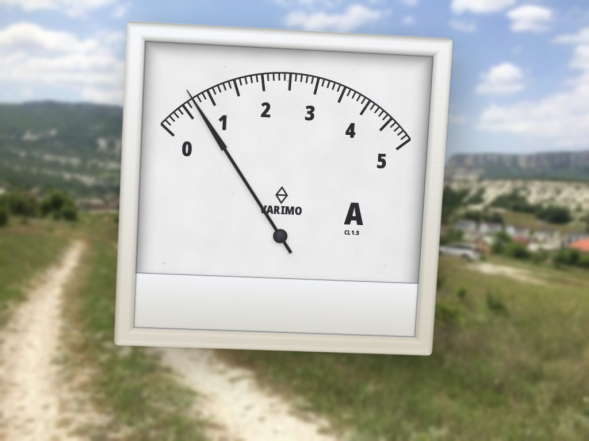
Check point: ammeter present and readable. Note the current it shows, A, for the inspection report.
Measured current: 0.7 A
